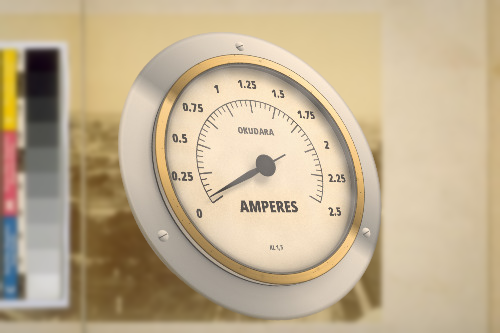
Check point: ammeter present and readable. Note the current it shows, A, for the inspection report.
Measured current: 0.05 A
